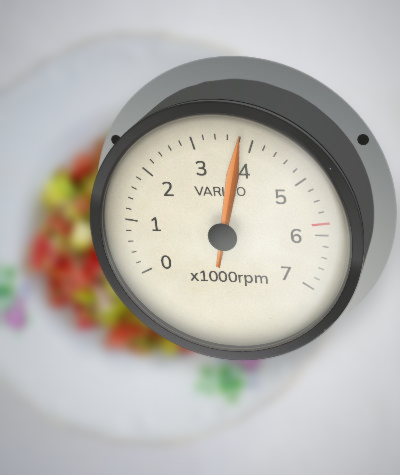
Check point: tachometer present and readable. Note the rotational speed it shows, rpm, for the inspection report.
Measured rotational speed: 3800 rpm
